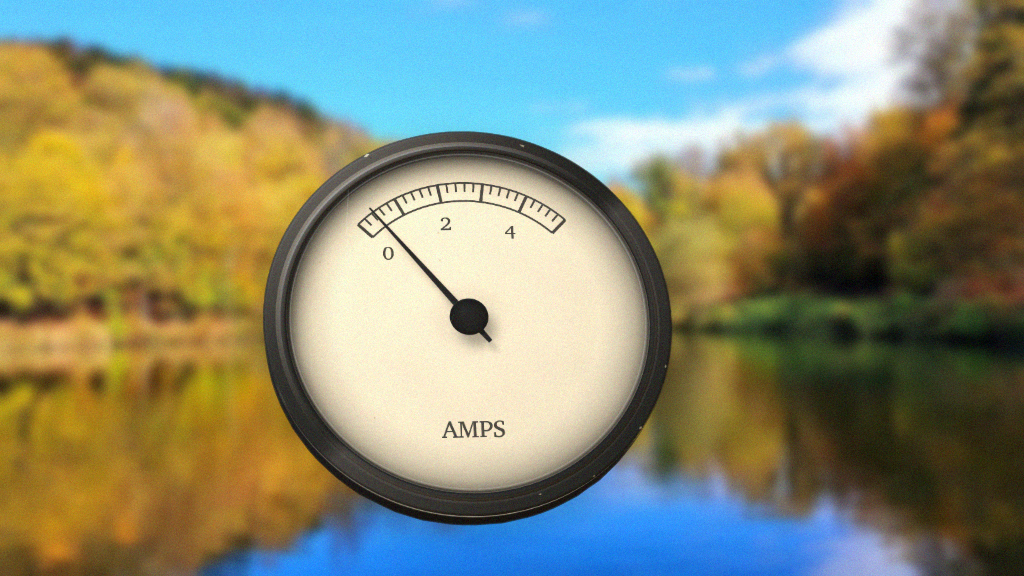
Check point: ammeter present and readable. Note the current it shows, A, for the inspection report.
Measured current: 0.4 A
